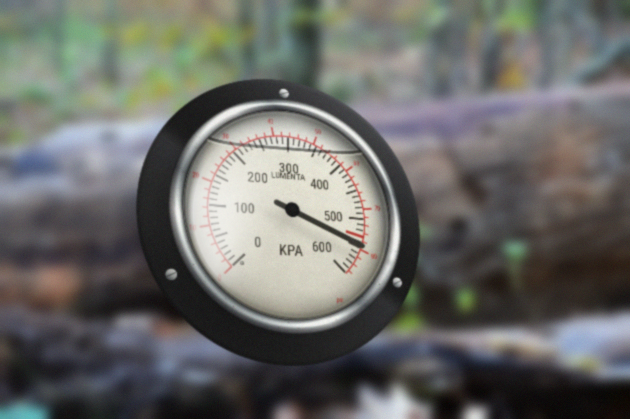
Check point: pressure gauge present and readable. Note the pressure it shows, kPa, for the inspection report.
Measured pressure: 550 kPa
